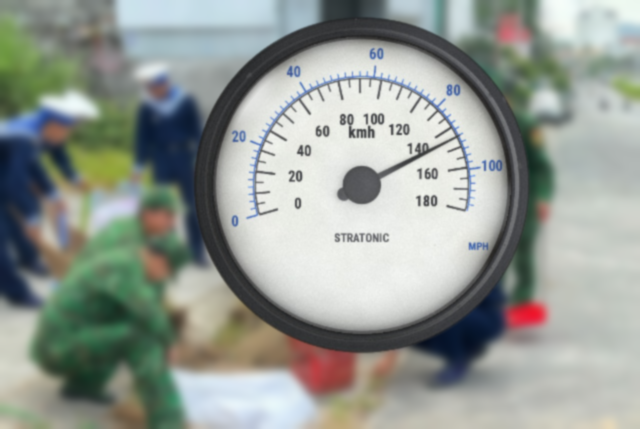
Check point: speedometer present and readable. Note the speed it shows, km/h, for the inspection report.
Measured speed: 145 km/h
